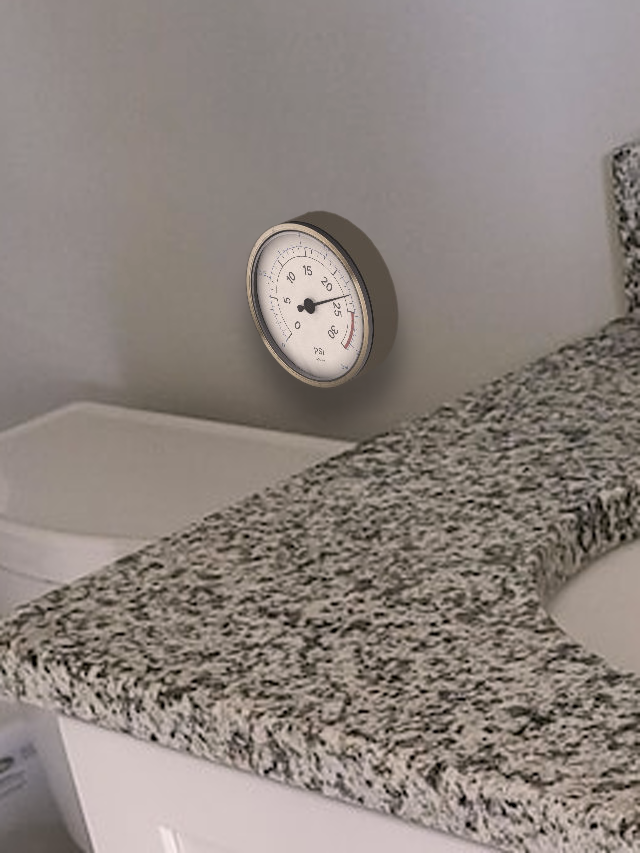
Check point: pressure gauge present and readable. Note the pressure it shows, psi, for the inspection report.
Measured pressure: 23 psi
